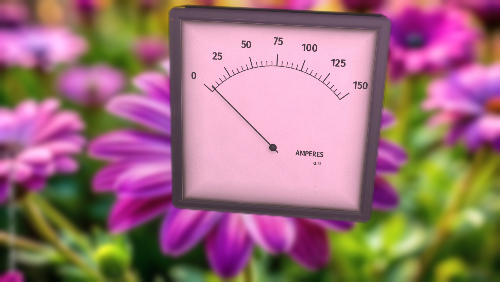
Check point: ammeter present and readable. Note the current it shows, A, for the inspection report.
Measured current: 5 A
